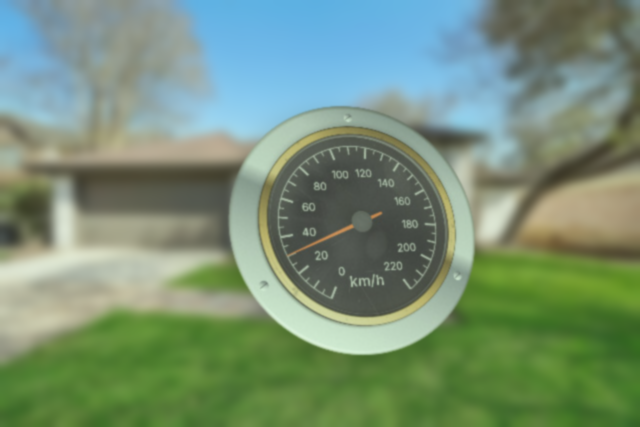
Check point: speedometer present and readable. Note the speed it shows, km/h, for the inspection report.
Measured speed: 30 km/h
